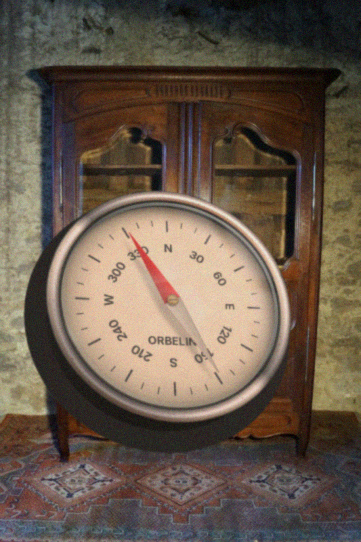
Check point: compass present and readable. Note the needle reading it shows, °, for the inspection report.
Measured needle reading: 330 °
